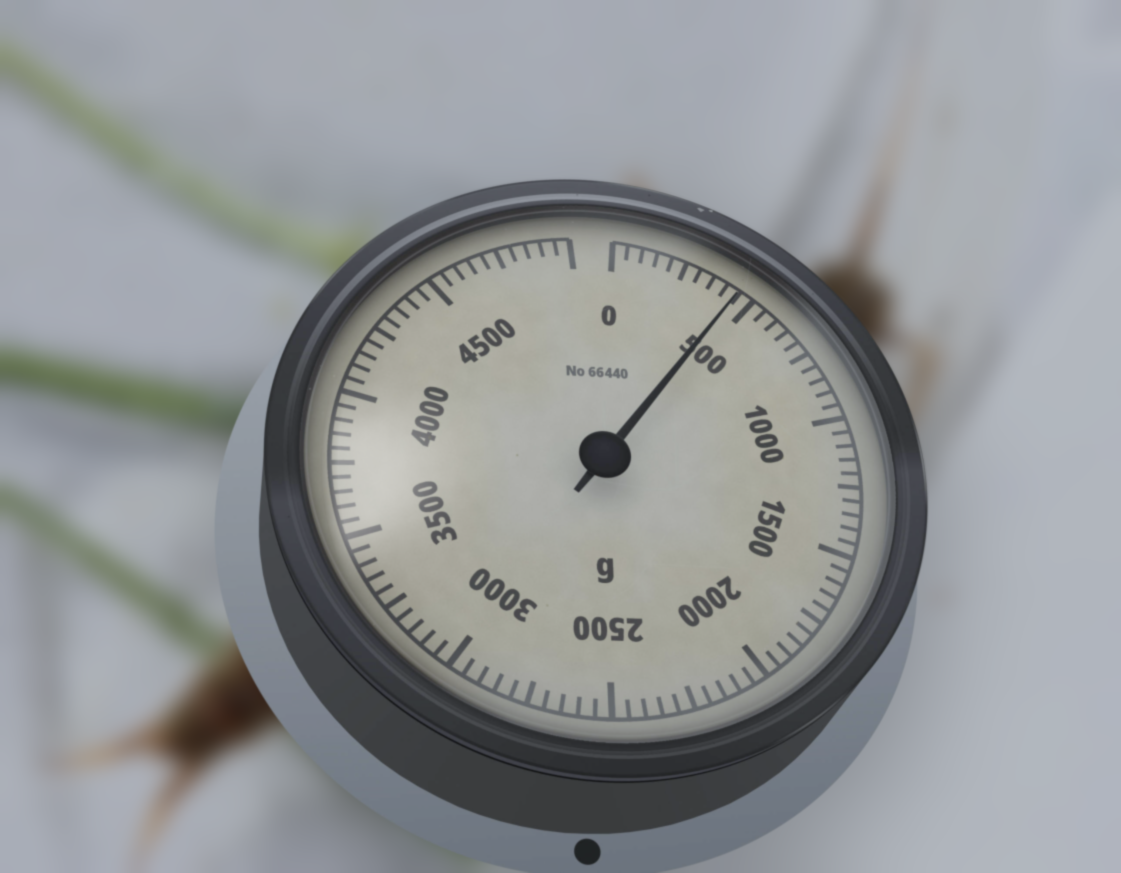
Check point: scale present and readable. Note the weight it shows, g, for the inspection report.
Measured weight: 450 g
